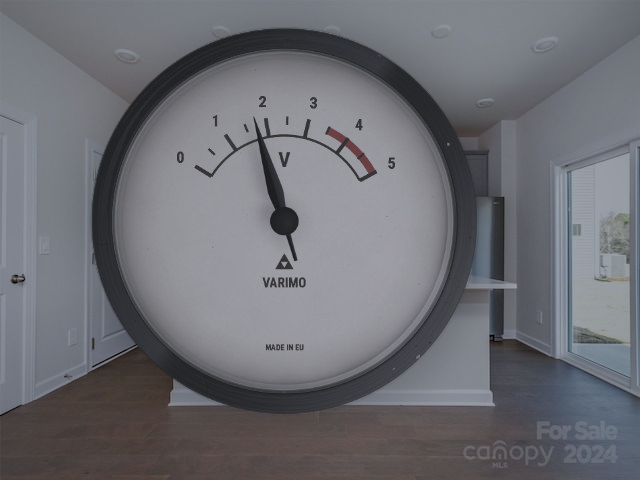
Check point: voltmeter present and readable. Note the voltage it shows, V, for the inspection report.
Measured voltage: 1.75 V
